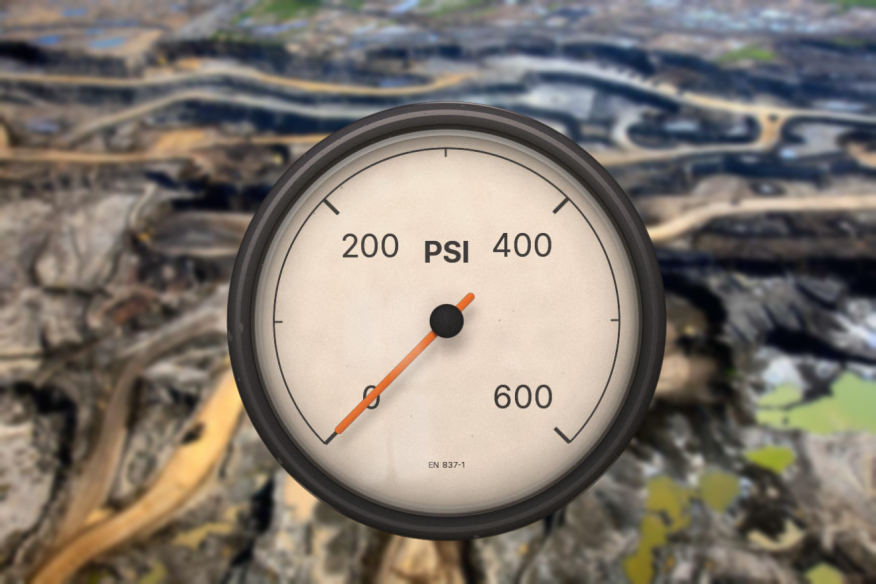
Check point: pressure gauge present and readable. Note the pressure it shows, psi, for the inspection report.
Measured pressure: 0 psi
